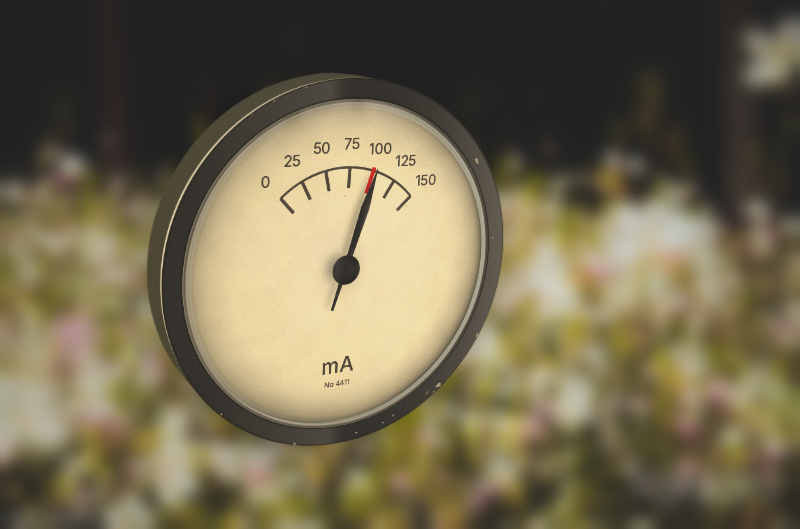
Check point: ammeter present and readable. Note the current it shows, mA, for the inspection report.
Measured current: 100 mA
